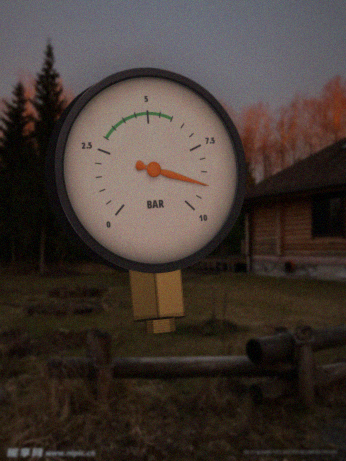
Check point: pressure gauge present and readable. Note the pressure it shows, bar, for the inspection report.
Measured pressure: 9 bar
